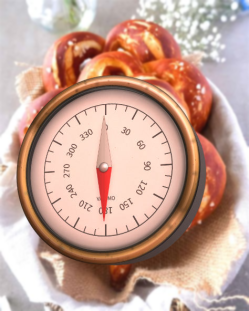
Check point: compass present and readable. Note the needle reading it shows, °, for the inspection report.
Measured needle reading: 180 °
